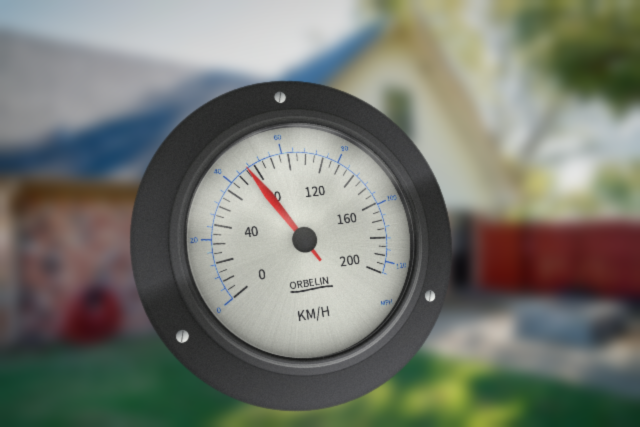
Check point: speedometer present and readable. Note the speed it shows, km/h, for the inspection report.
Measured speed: 75 km/h
